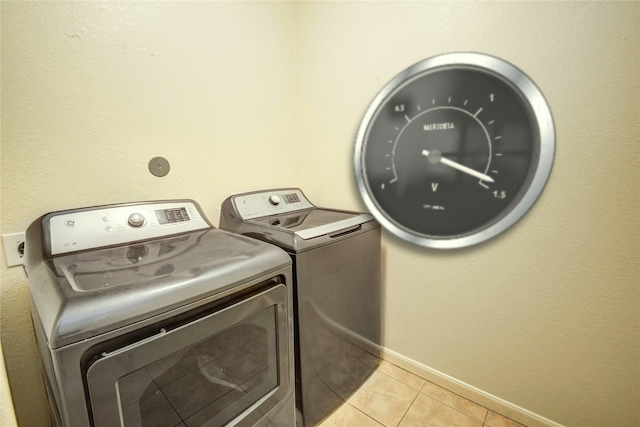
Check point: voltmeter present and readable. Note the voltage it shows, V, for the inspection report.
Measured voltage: 1.45 V
